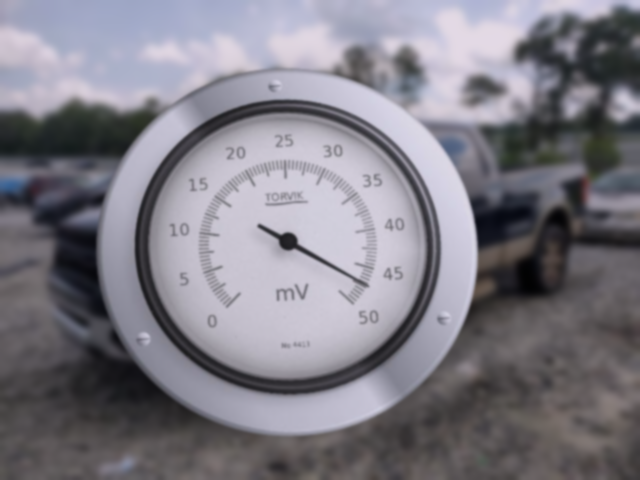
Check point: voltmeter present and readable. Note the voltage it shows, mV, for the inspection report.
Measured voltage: 47.5 mV
